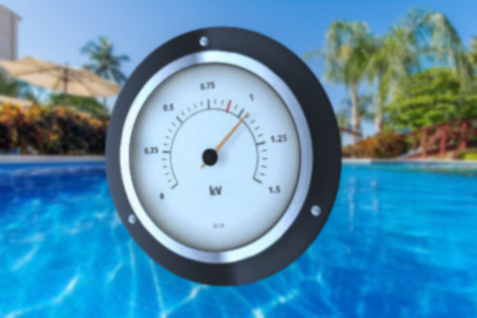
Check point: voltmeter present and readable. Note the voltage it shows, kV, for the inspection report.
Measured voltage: 1.05 kV
